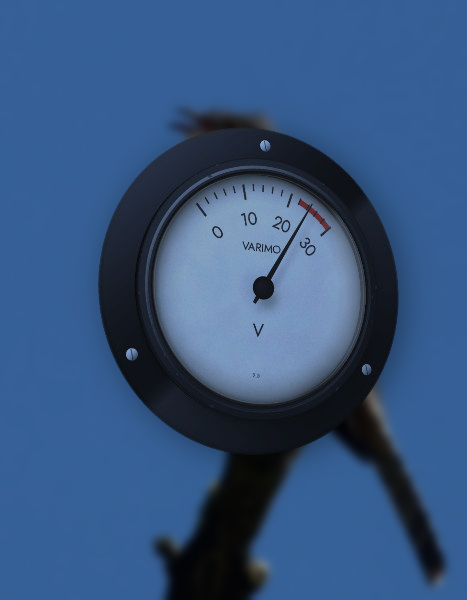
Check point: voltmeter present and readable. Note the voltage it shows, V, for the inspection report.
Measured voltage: 24 V
